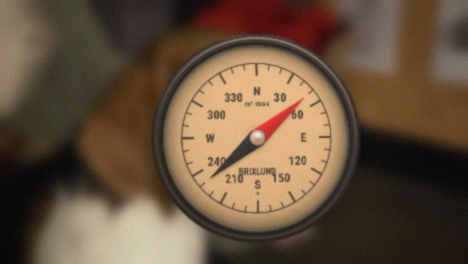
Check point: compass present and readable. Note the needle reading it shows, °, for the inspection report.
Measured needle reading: 50 °
